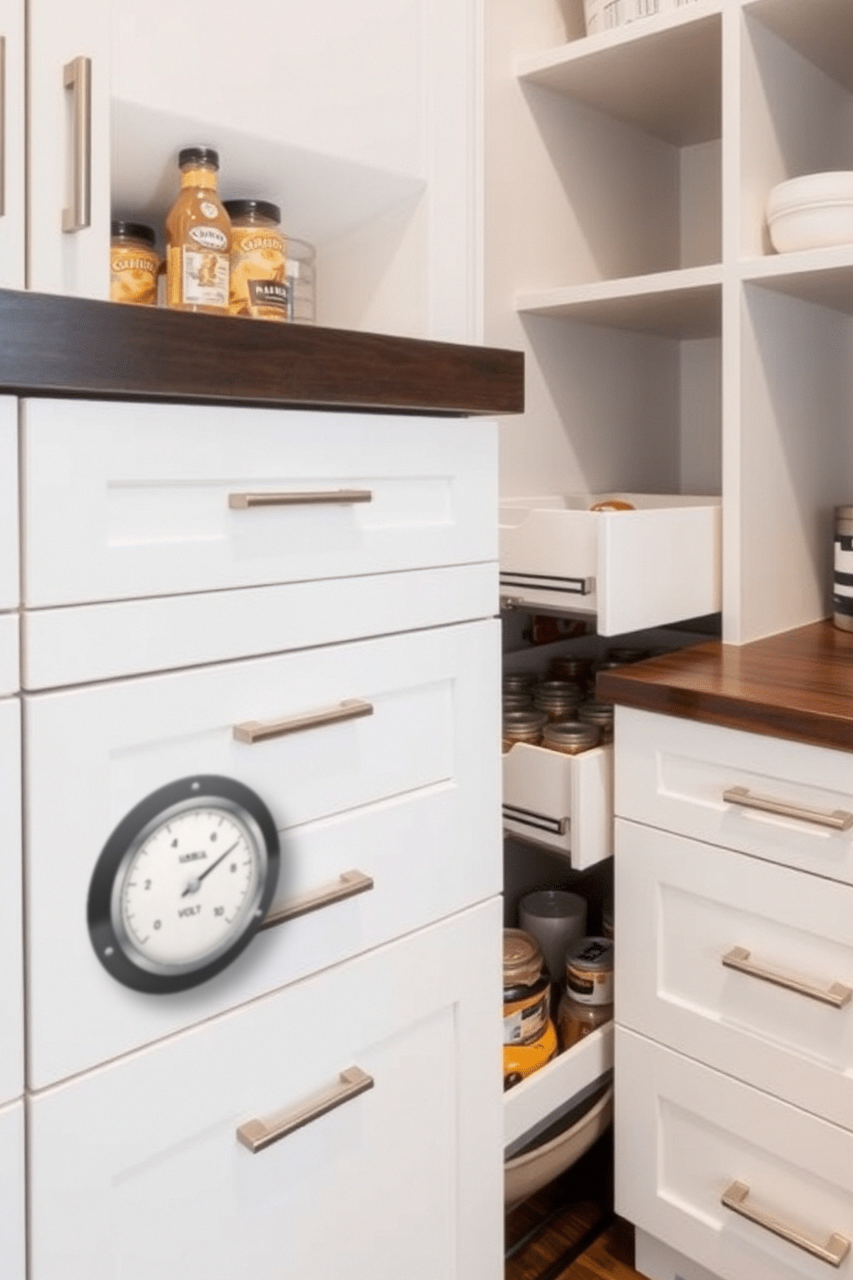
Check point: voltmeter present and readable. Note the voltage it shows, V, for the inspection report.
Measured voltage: 7 V
